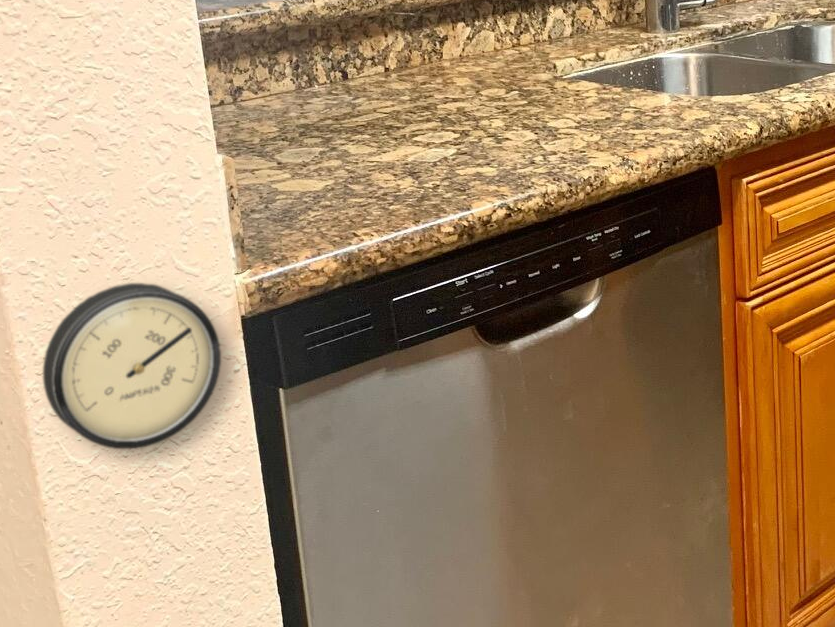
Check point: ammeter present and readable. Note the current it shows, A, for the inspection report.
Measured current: 230 A
